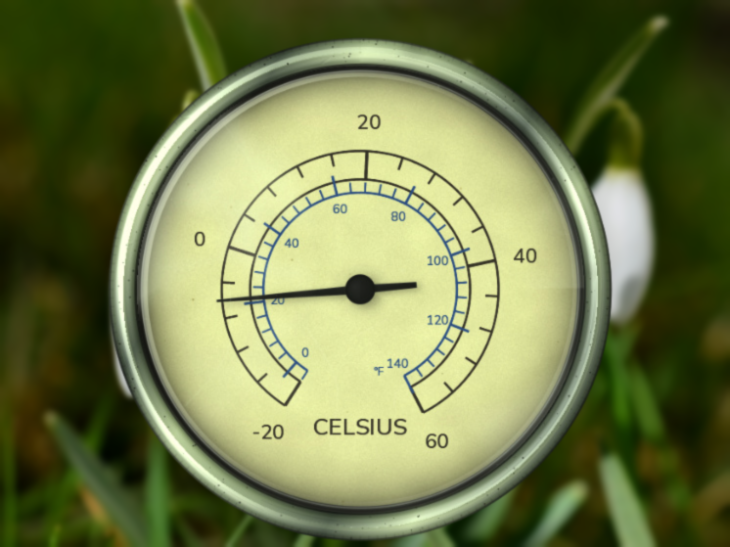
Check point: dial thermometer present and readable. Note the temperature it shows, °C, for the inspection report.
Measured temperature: -6 °C
